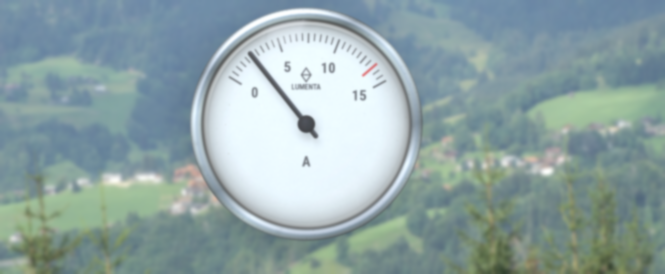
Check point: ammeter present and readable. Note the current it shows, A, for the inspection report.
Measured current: 2.5 A
